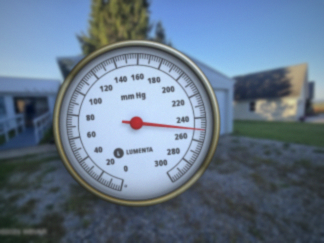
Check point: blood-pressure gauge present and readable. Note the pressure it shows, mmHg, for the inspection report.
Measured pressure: 250 mmHg
